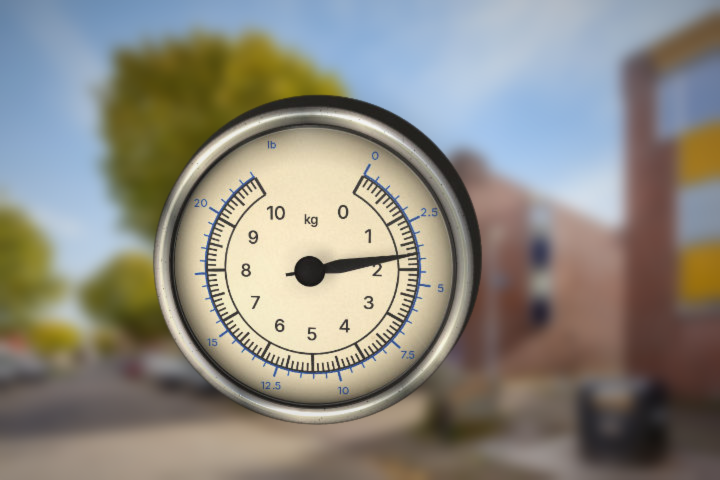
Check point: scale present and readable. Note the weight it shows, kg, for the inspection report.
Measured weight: 1.7 kg
